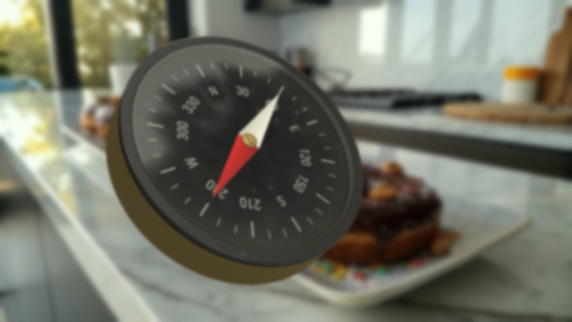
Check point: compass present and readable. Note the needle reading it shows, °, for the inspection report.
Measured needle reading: 240 °
